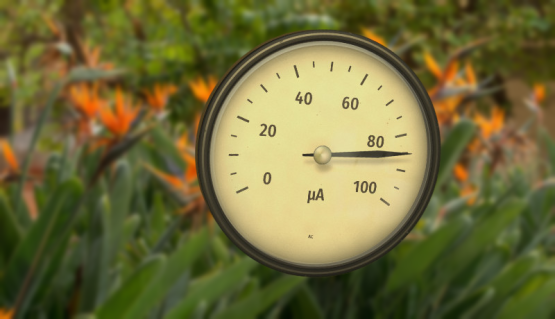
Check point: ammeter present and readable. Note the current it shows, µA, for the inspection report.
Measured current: 85 µA
